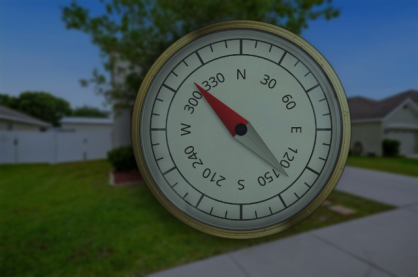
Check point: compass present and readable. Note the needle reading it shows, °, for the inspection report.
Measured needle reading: 315 °
